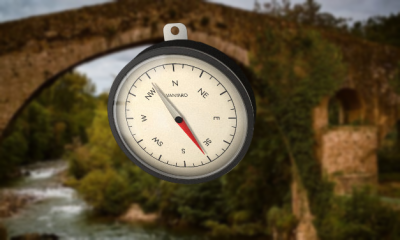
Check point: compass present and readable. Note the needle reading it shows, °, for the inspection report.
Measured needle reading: 150 °
